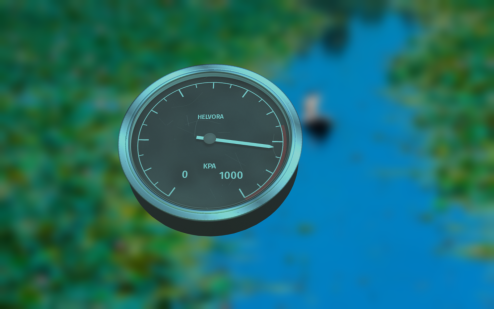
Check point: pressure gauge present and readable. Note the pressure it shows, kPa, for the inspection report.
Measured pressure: 825 kPa
